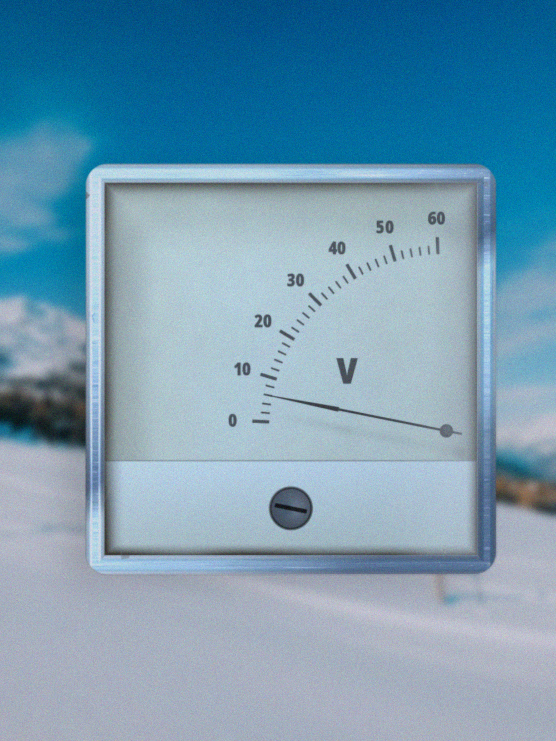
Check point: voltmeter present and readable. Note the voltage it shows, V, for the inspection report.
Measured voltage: 6 V
